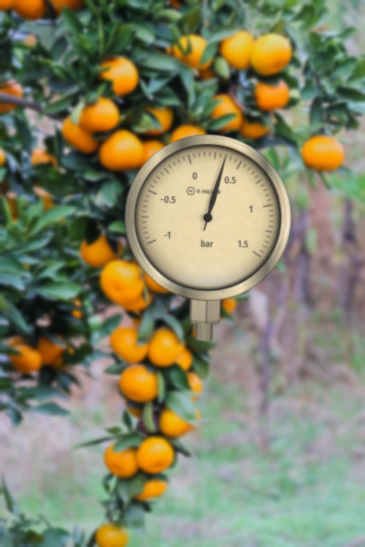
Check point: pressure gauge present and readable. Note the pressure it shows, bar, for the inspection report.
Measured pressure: 0.35 bar
